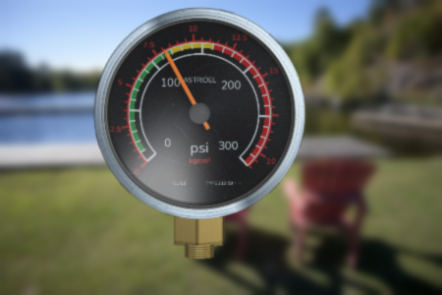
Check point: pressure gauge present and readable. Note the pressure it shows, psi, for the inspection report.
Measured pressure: 115 psi
